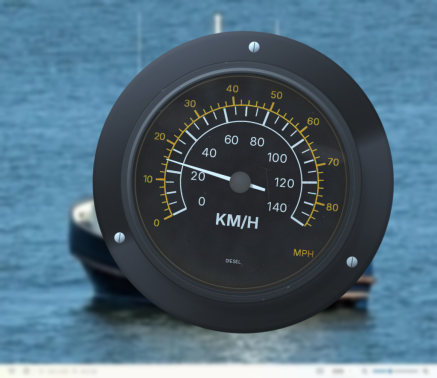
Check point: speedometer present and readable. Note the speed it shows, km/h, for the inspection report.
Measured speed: 25 km/h
